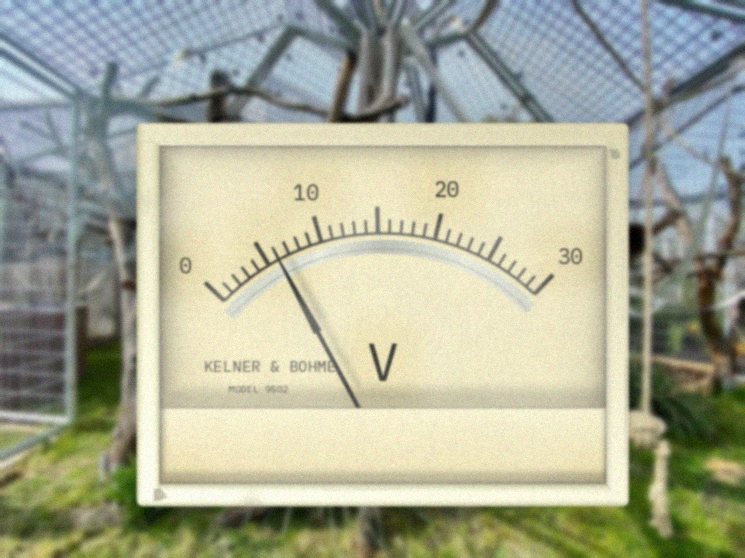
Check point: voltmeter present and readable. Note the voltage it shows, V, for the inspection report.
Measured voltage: 6 V
